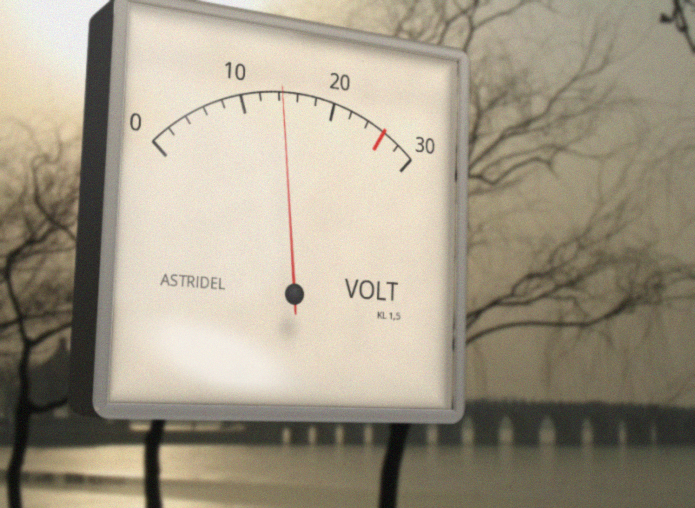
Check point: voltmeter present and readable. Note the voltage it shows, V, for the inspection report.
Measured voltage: 14 V
